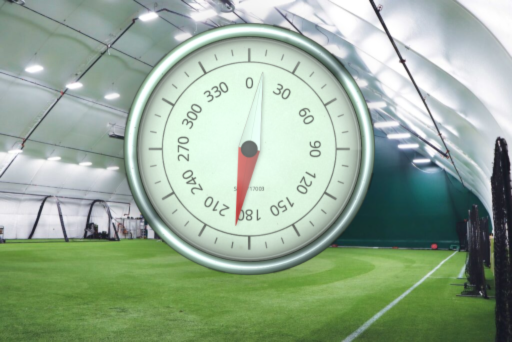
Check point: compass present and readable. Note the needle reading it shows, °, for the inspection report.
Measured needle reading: 190 °
